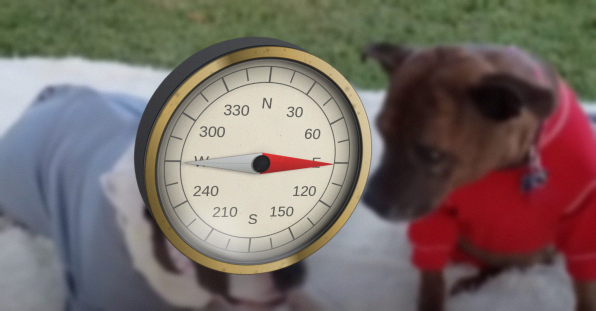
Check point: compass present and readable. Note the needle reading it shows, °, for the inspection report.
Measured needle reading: 90 °
